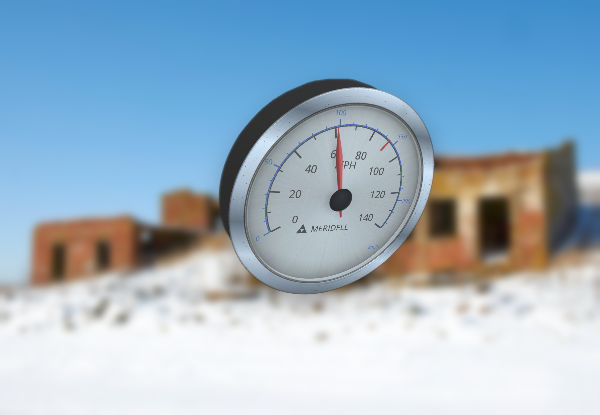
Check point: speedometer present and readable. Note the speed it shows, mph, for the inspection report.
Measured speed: 60 mph
